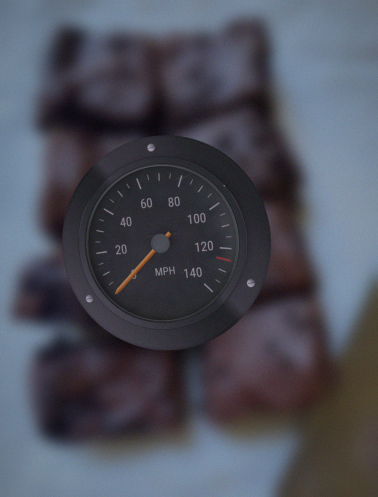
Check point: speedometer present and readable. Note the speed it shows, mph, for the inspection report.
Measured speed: 0 mph
